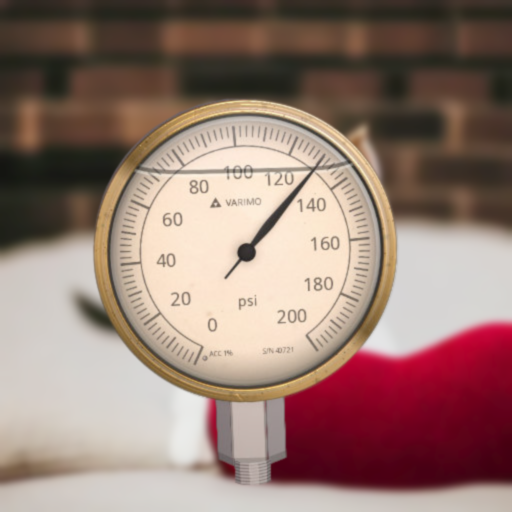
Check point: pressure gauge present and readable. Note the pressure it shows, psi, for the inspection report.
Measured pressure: 130 psi
